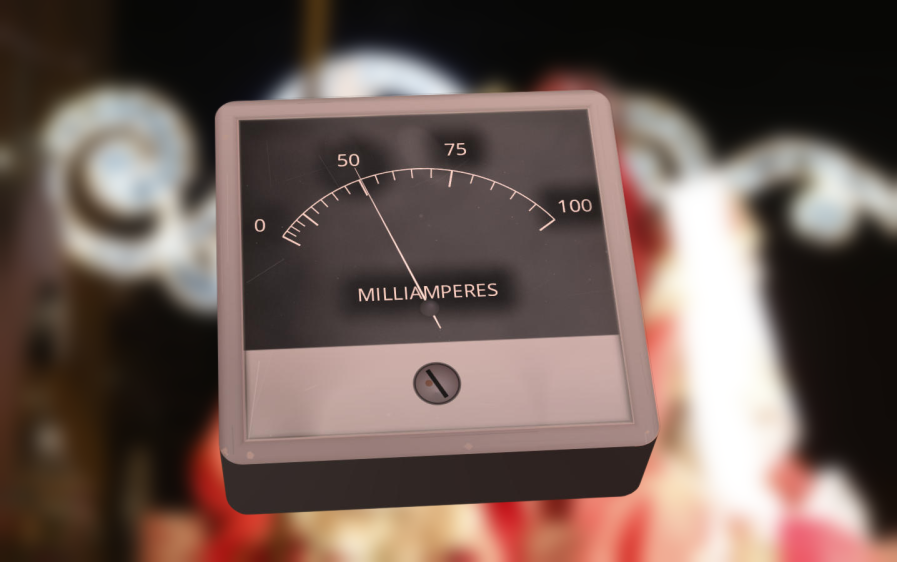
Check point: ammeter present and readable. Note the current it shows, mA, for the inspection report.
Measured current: 50 mA
